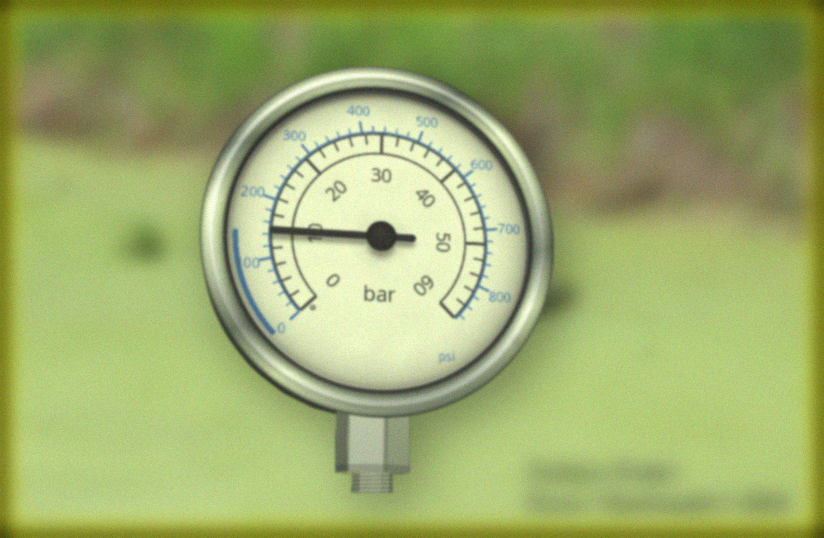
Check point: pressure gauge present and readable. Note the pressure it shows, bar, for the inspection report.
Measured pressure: 10 bar
